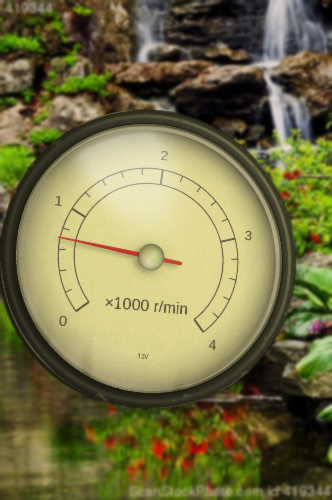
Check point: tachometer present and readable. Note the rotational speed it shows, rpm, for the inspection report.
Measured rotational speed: 700 rpm
